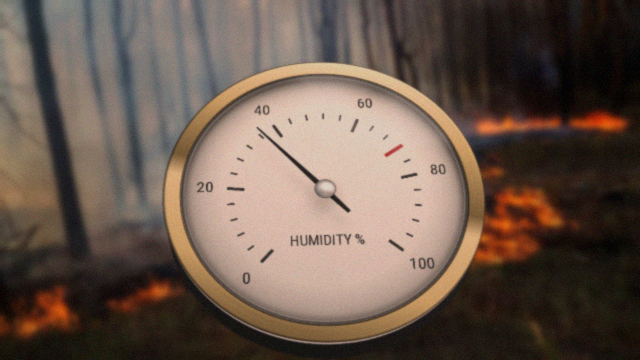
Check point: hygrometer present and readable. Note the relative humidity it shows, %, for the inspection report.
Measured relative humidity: 36 %
